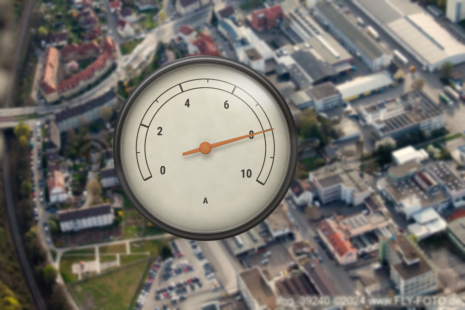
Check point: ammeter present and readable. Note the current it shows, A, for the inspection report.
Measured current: 8 A
